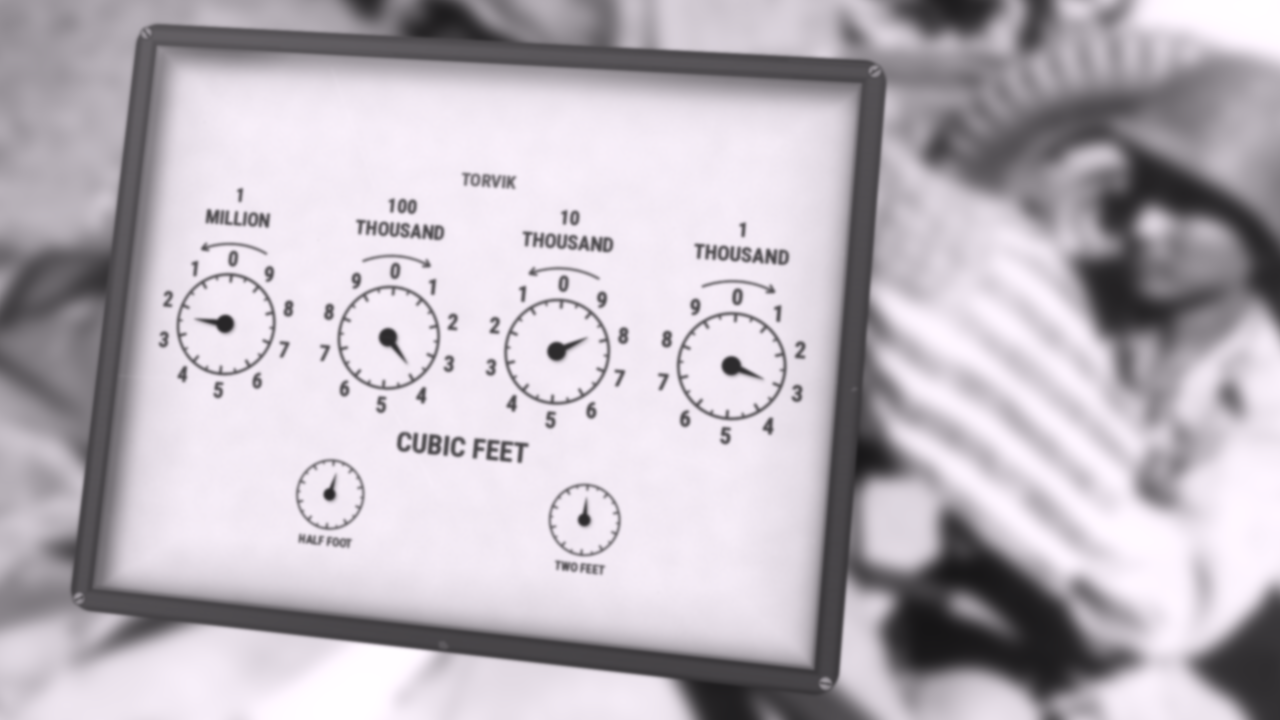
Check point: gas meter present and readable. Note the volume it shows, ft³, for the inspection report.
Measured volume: 238300 ft³
